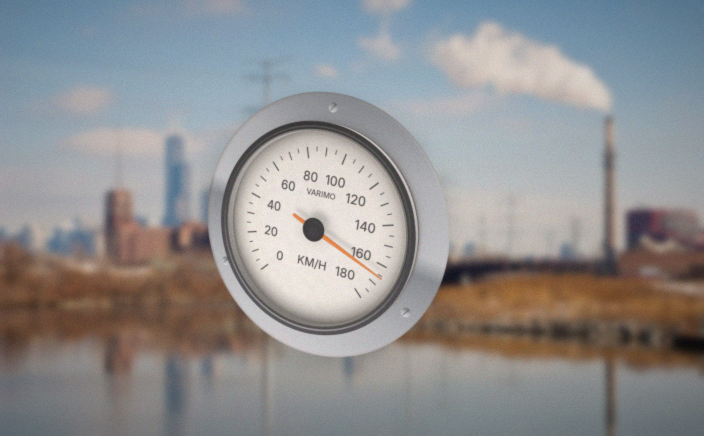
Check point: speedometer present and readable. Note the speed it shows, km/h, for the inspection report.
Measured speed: 165 km/h
